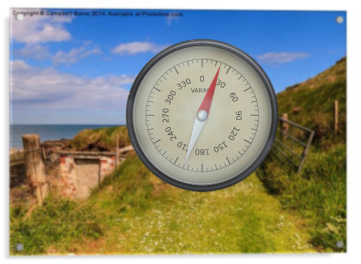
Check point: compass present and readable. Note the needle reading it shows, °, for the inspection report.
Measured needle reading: 20 °
